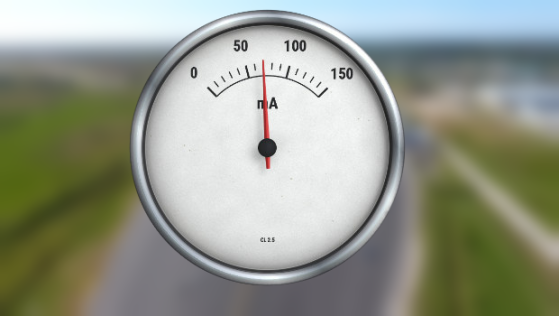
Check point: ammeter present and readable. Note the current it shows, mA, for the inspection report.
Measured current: 70 mA
